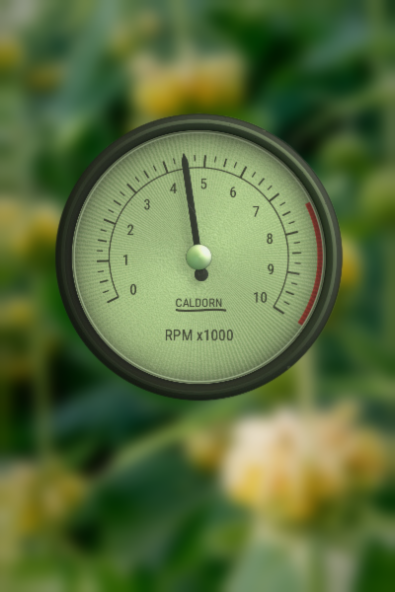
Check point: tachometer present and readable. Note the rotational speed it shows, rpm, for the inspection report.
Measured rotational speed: 4500 rpm
